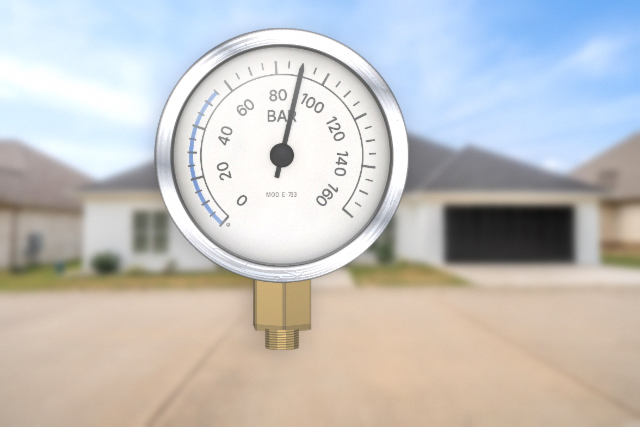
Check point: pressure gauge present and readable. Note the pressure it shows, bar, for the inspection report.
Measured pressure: 90 bar
